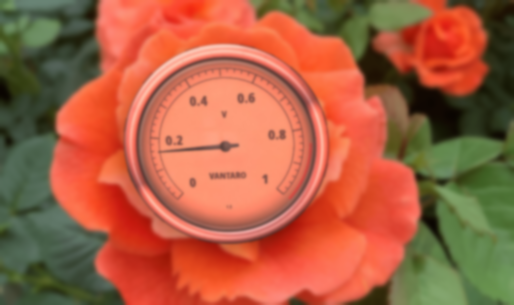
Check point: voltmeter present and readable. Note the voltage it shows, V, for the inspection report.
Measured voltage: 0.16 V
